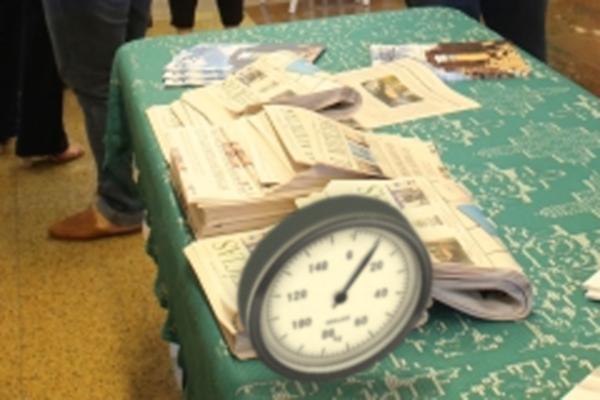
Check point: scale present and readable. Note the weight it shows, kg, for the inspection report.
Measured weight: 10 kg
